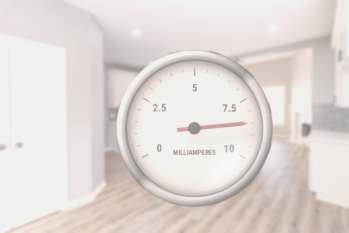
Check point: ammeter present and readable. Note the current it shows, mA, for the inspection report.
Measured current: 8.5 mA
